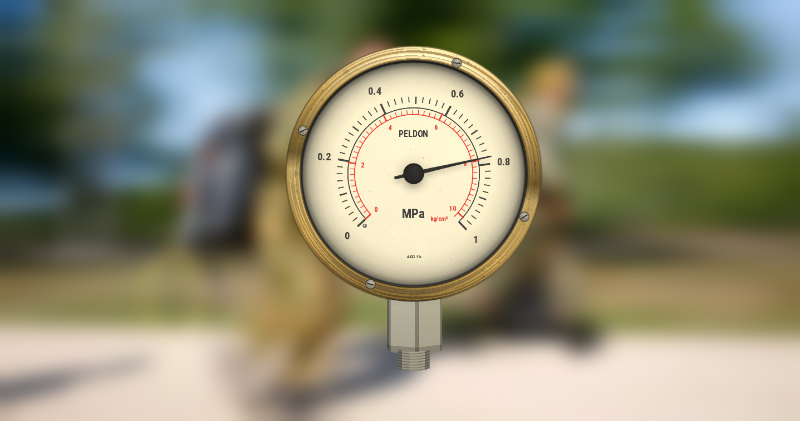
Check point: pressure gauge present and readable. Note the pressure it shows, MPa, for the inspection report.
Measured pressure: 0.78 MPa
